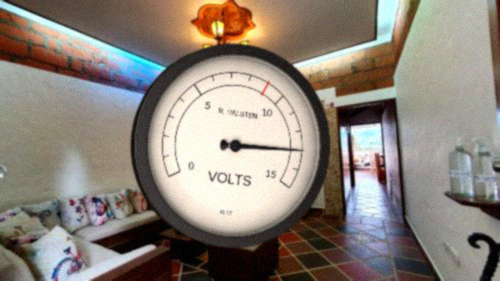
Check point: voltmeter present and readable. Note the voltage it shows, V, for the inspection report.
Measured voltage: 13 V
